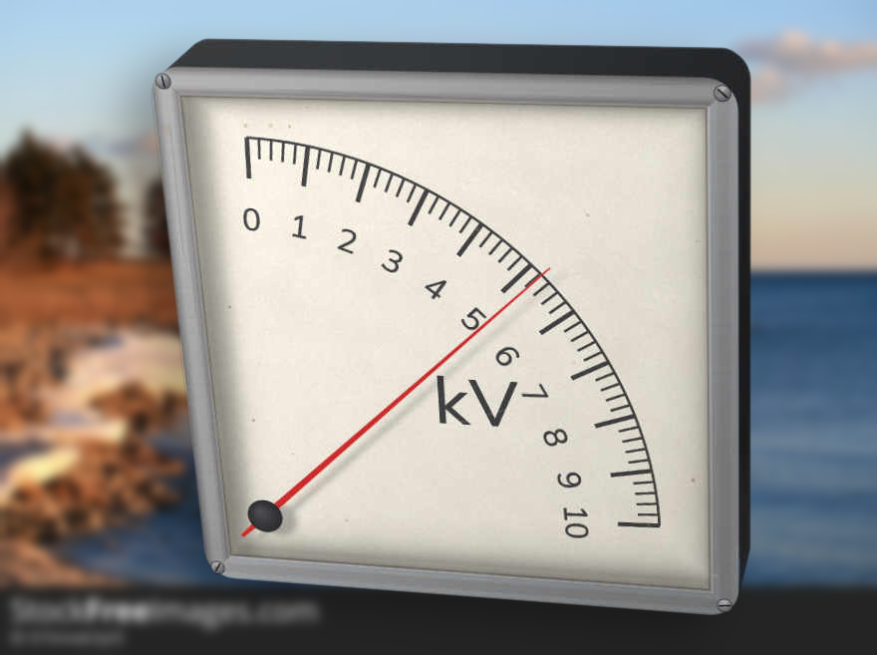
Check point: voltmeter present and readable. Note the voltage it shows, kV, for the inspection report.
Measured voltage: 5.2 kV
